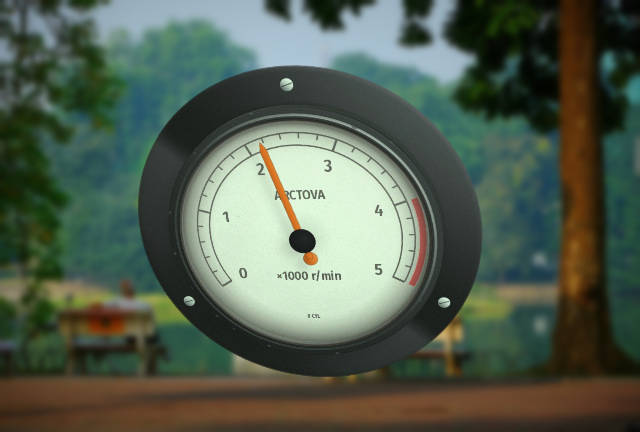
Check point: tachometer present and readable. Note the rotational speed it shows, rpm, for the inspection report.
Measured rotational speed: 2200 rpm
